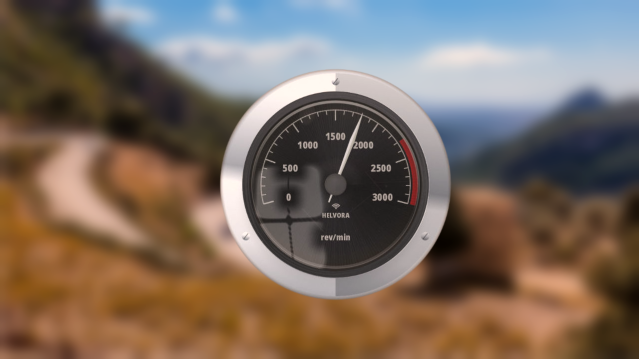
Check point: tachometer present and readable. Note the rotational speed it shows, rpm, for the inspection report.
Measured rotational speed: 1800 rpm
